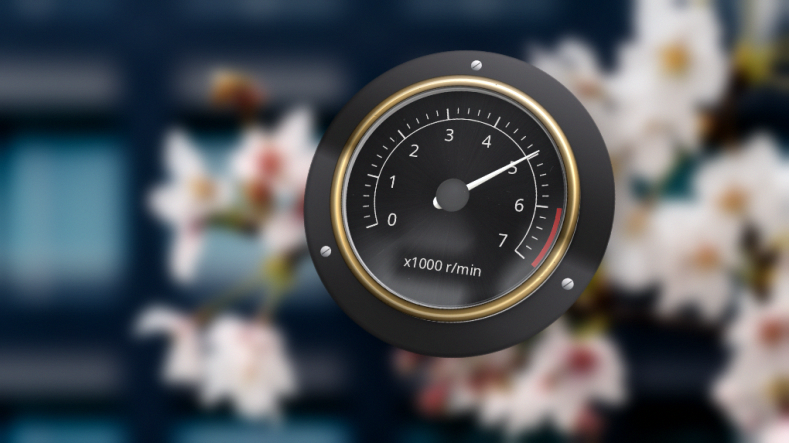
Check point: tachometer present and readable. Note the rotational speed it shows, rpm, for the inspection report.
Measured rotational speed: 5000 rpm
